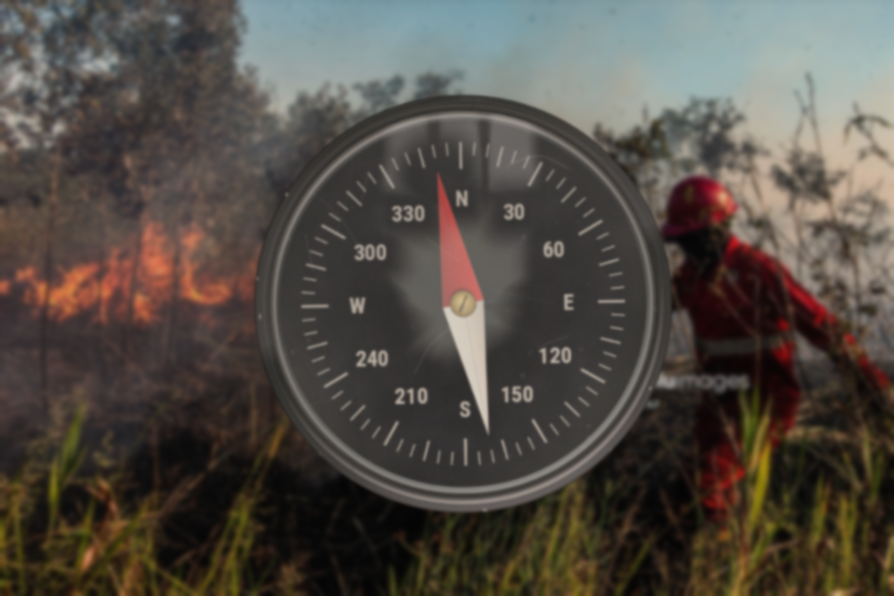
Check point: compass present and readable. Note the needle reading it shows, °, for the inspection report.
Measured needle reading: 350 °
